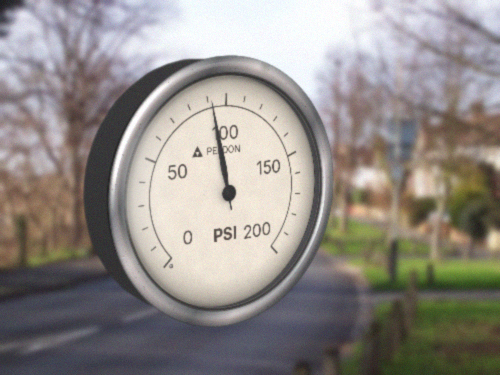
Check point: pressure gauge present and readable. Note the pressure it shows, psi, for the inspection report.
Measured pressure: 90 psi
